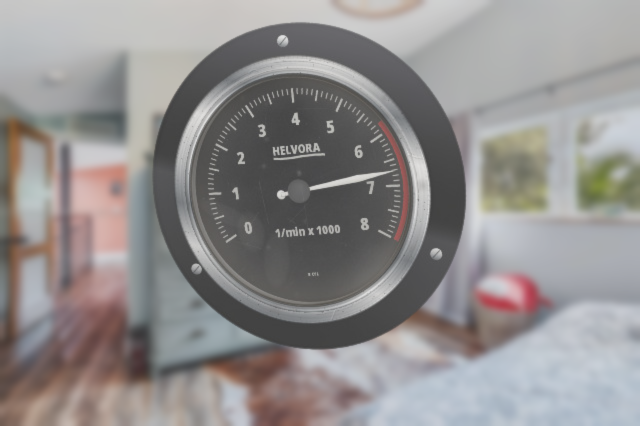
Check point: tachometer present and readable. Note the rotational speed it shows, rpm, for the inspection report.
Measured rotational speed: 6700 rpm
